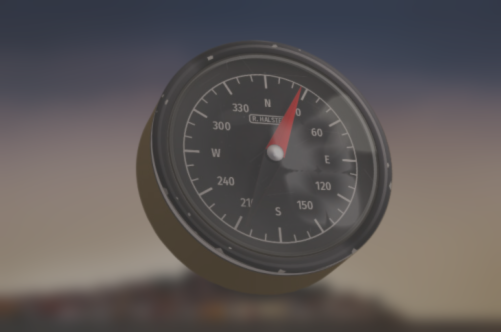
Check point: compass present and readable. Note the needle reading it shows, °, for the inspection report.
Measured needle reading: 25 °
